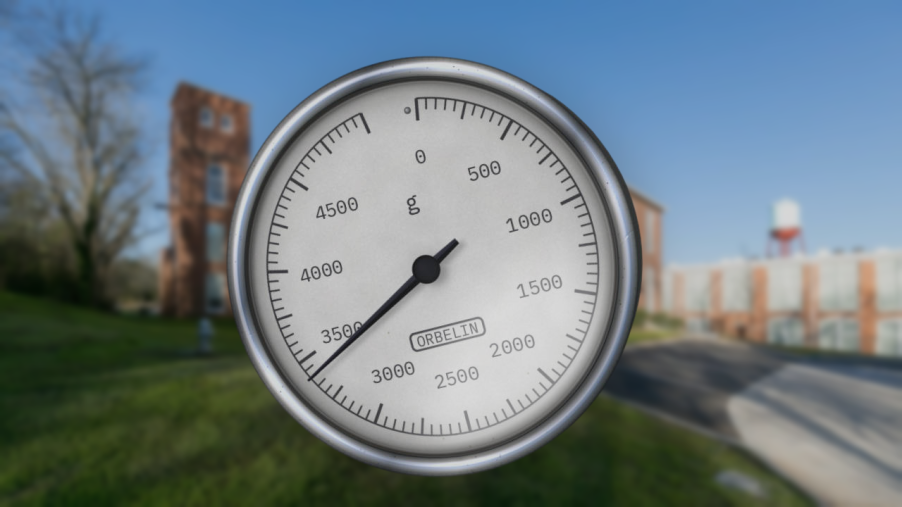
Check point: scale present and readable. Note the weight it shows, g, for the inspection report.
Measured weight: 3400 g
